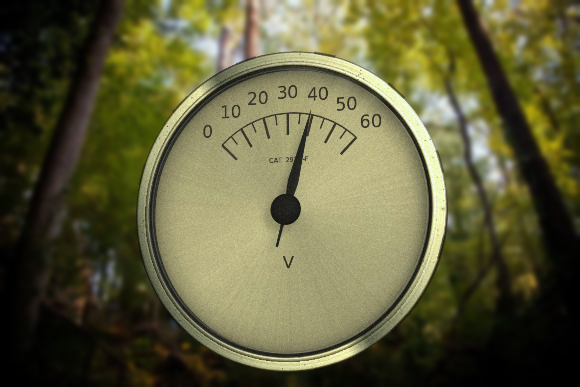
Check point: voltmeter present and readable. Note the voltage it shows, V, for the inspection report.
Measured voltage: 40 V
